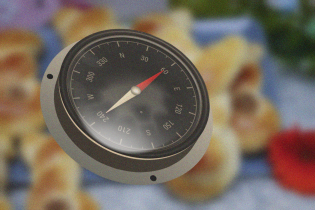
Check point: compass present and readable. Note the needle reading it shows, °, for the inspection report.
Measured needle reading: 60 °
